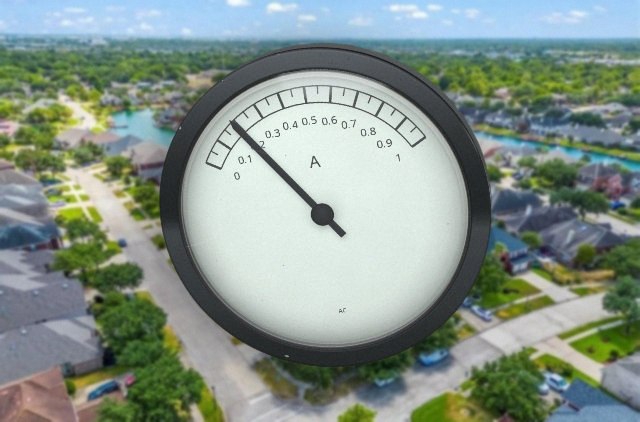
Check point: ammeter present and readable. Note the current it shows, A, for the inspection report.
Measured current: 0.2 A
